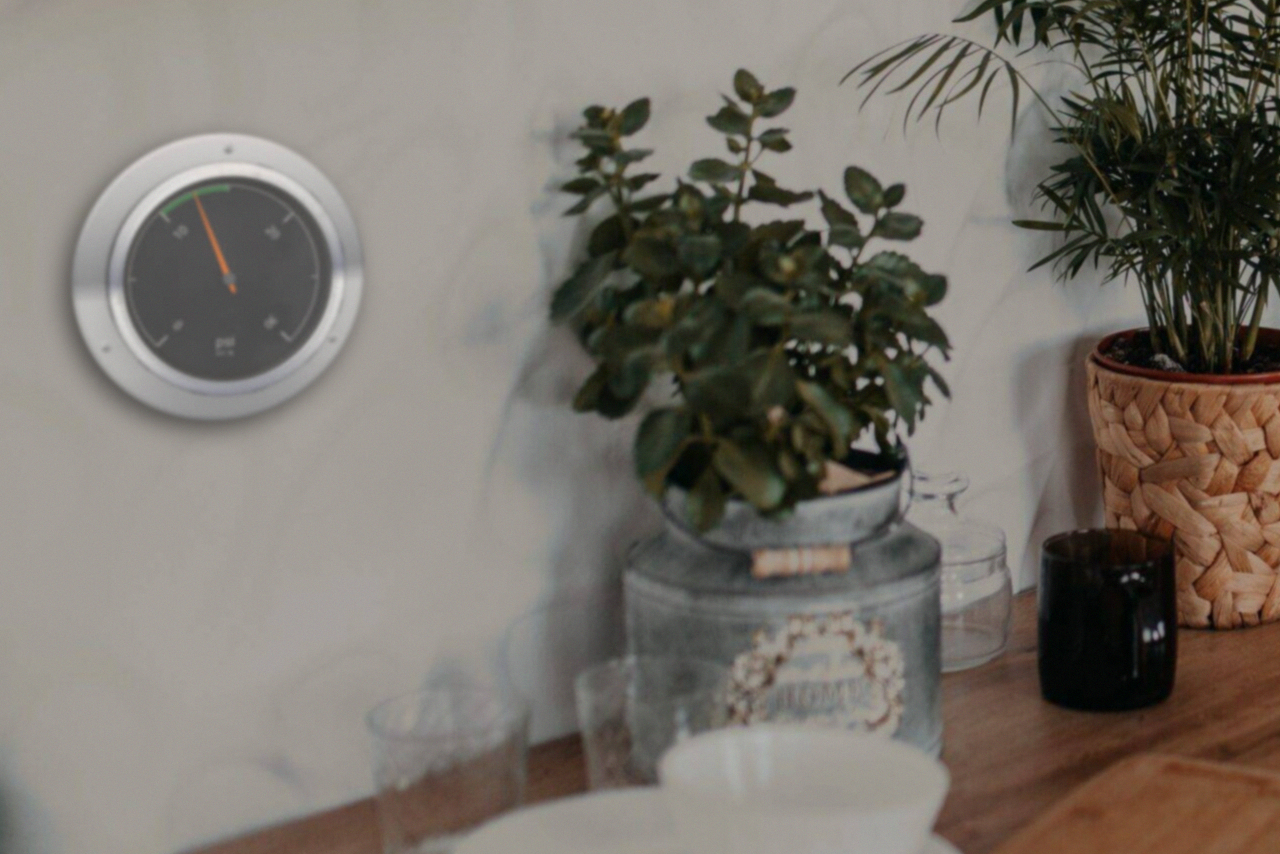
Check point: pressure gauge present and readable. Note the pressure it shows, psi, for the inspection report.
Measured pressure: 12.5 psi
